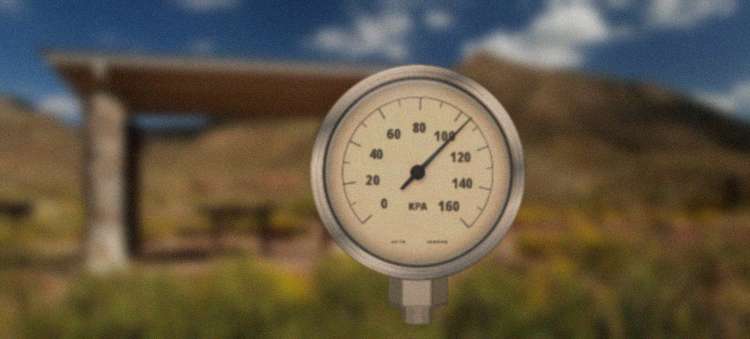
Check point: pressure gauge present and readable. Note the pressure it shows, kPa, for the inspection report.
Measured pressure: 105 kPa
